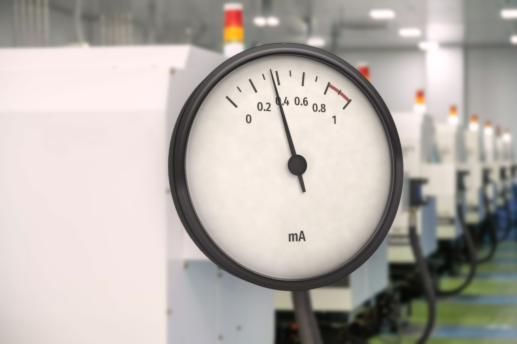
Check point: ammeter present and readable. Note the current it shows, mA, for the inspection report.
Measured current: 0.35 mA
